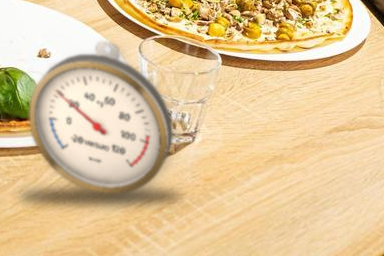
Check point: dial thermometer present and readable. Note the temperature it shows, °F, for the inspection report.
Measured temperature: 20 °F
